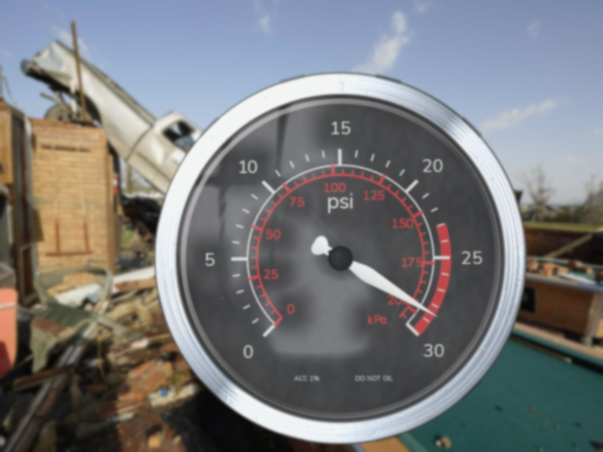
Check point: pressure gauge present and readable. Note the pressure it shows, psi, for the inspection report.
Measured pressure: 28.5 psi
